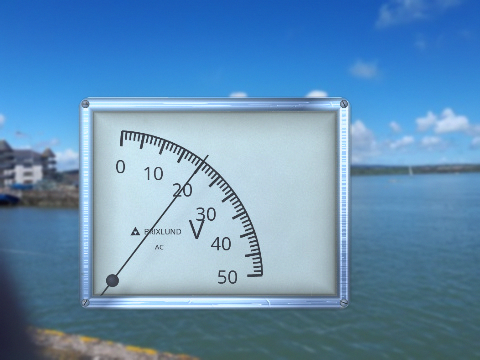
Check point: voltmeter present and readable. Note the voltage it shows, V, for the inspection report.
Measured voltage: 20 V
